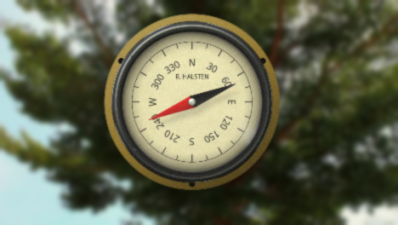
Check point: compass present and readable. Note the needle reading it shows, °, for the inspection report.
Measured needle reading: 247.5 °
